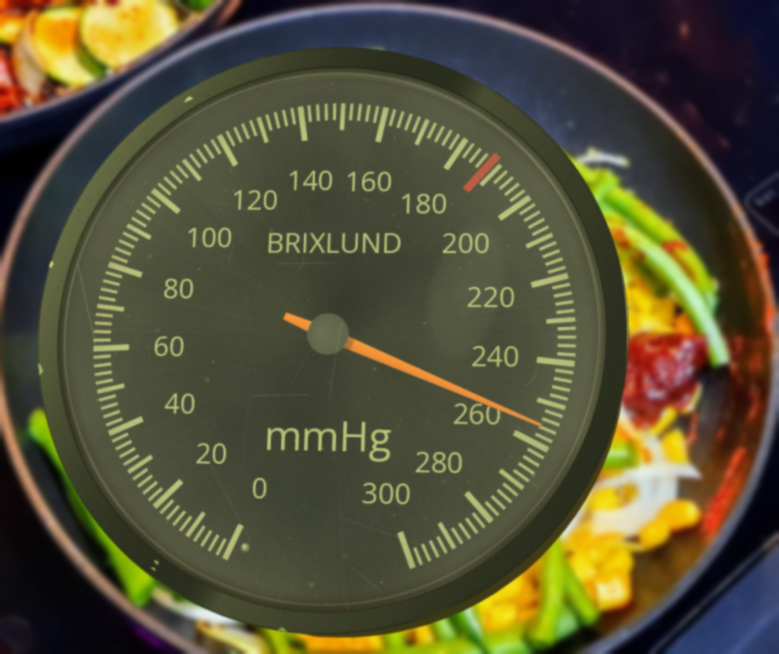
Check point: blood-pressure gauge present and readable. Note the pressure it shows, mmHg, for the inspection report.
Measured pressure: 256 mmHg
